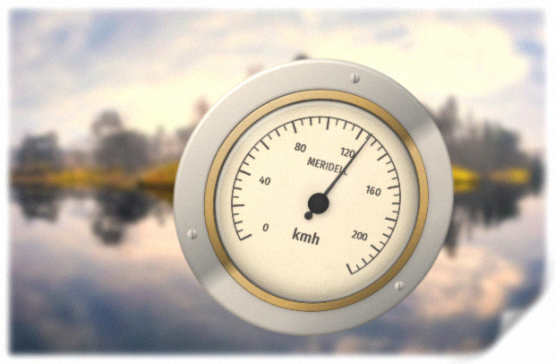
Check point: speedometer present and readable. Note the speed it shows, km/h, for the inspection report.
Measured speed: 125 km/h
